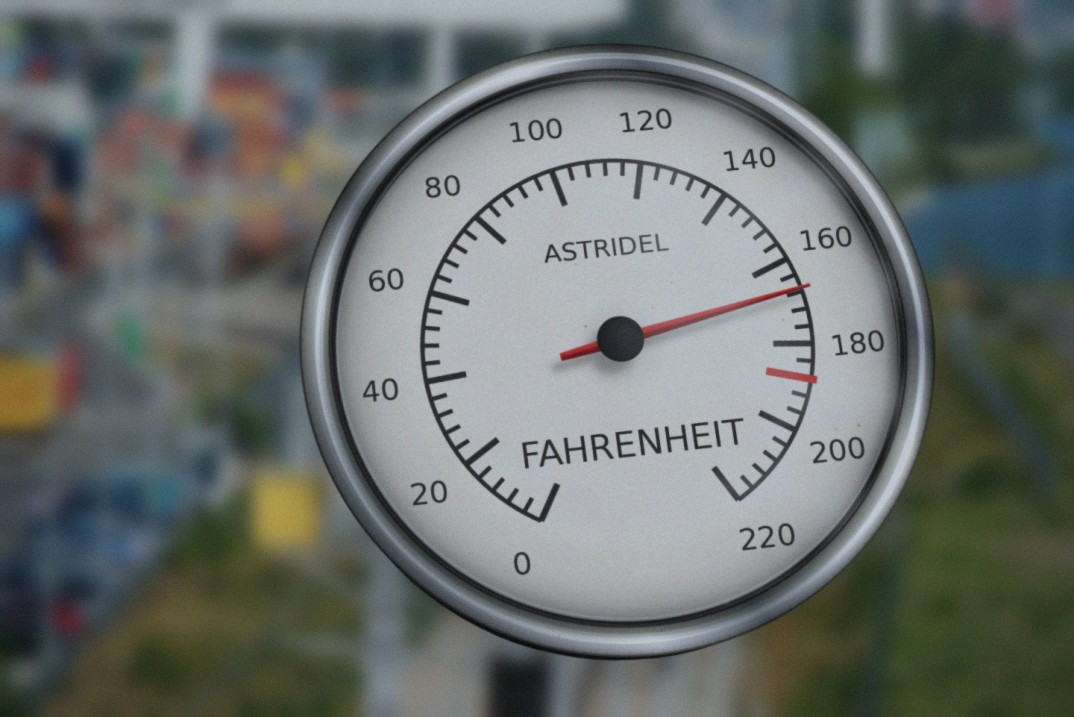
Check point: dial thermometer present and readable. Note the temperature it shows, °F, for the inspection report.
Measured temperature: 168 °F
